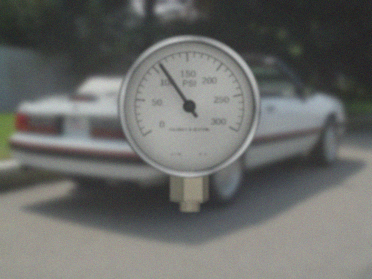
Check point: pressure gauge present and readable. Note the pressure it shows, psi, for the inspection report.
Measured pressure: 110 psi
